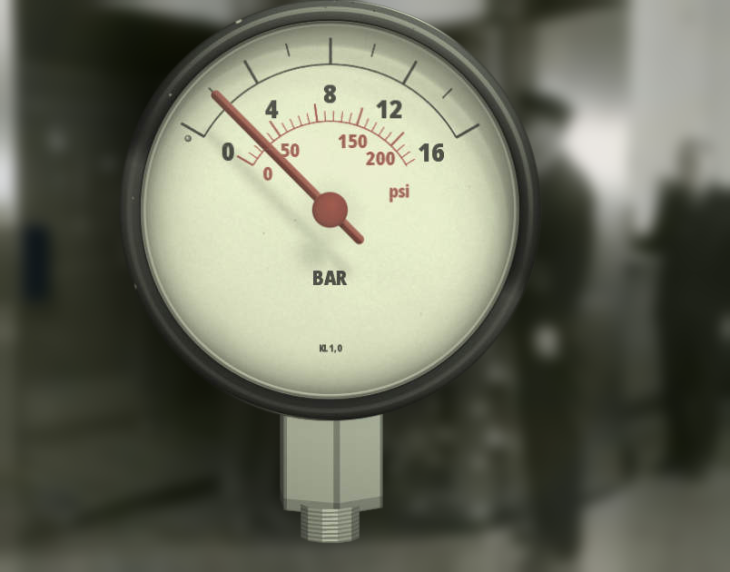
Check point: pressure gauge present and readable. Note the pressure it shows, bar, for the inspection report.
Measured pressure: 2 bar
